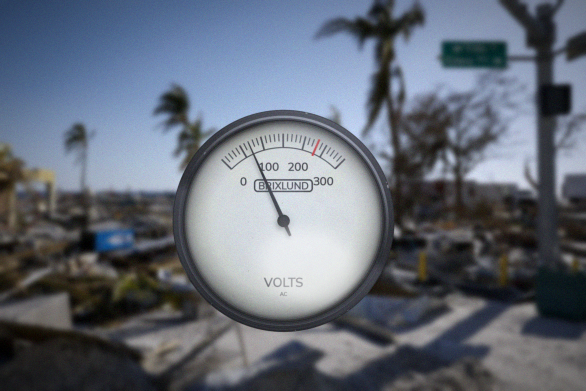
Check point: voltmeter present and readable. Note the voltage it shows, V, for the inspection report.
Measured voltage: 70 V
